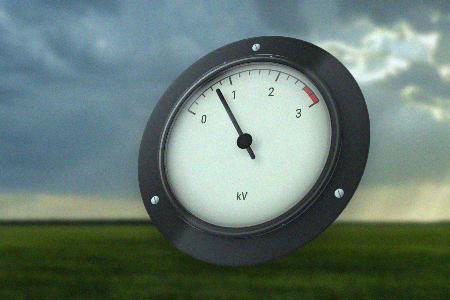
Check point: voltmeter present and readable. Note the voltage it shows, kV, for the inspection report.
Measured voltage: 0.7 kV
